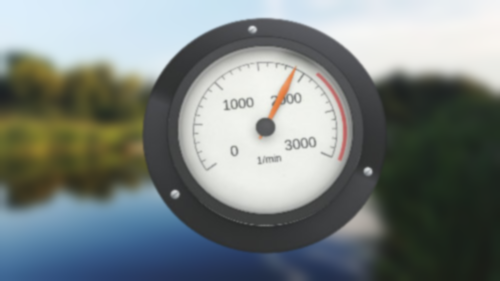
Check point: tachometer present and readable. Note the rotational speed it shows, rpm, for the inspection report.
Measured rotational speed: 1900 rpm
